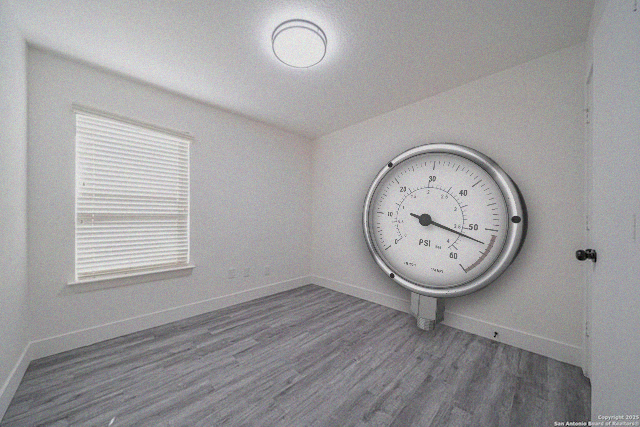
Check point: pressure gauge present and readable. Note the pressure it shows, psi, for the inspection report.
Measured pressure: 53 psi
